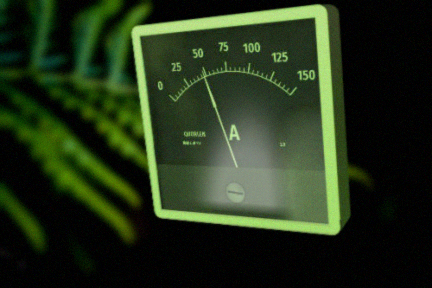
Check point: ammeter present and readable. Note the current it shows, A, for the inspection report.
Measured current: 50 A
